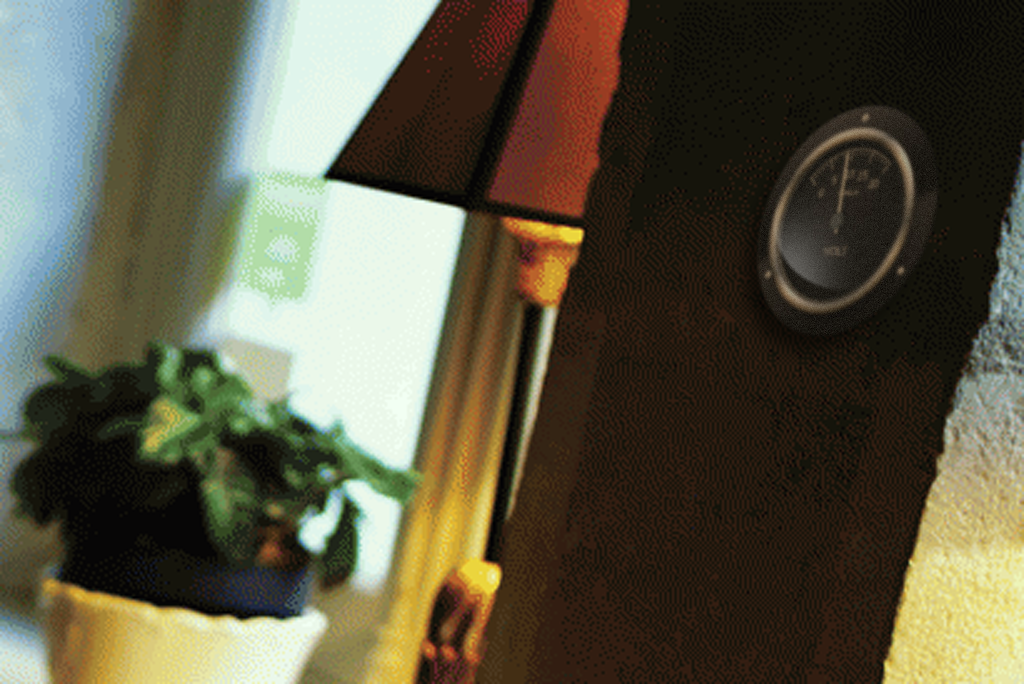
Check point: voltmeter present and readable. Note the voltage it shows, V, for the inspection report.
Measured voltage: 10 V
